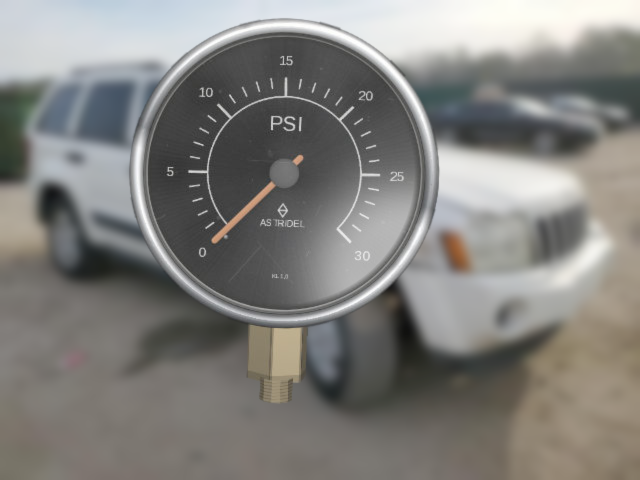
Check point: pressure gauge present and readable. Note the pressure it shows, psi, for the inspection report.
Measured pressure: 0 psi
